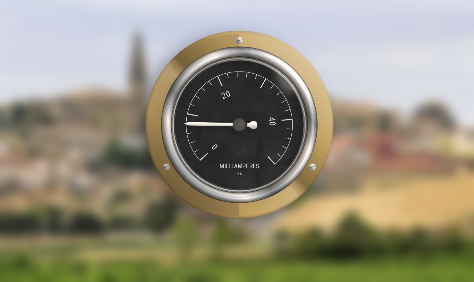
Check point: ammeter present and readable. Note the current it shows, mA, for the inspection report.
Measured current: 8 mA
